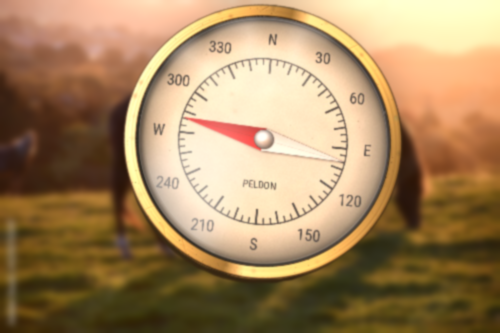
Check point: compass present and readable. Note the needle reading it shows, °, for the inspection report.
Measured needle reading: 280 °
